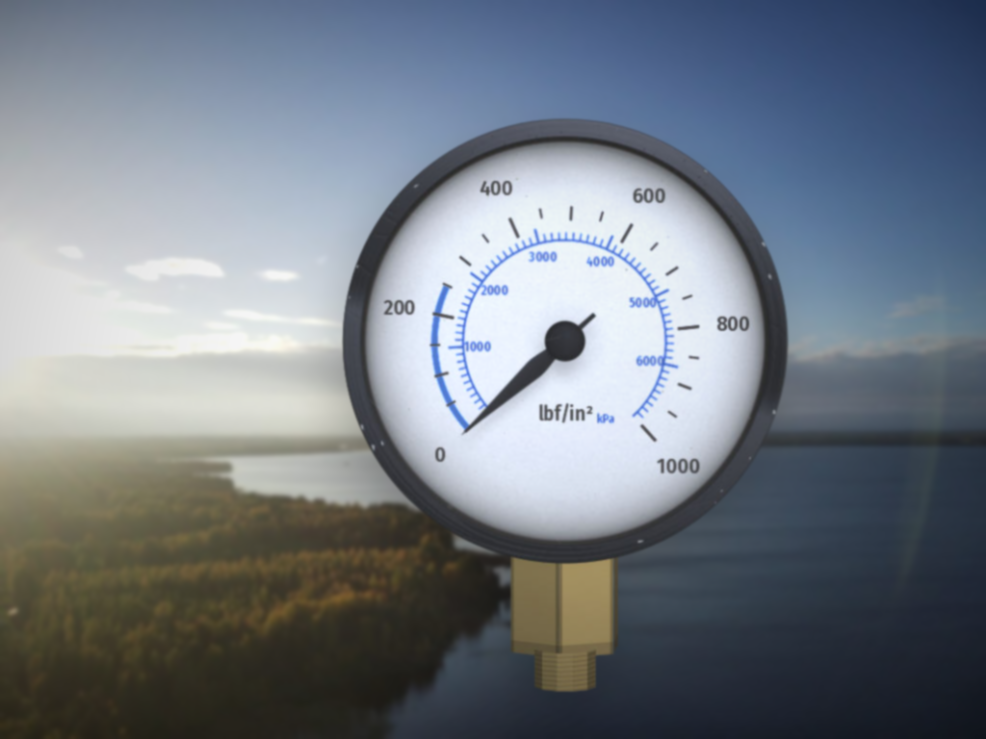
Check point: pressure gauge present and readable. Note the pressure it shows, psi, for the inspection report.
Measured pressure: 0 psi
